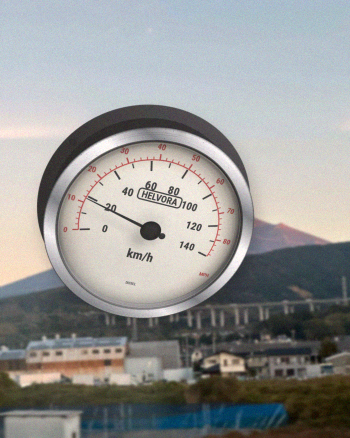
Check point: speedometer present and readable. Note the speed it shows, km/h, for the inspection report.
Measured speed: 20 km/h
